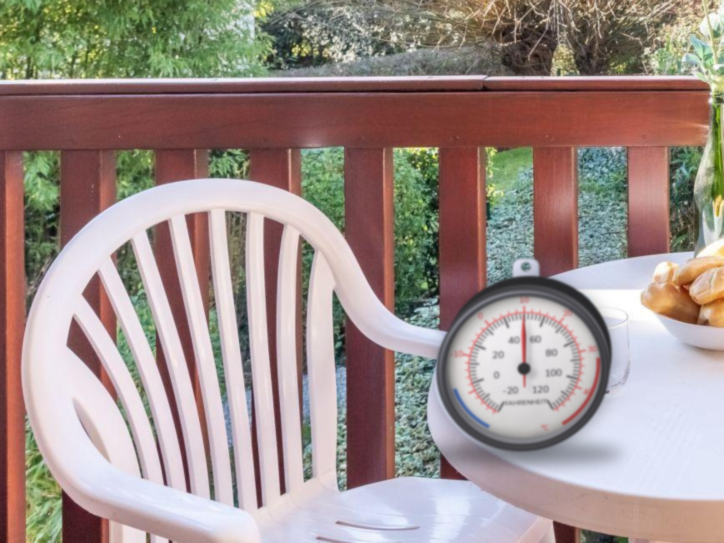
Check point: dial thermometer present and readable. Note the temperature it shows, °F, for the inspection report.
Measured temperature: 50 °F
